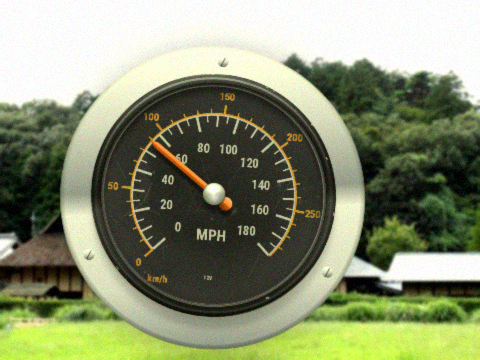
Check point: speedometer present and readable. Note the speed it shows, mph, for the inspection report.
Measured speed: 55 mph
